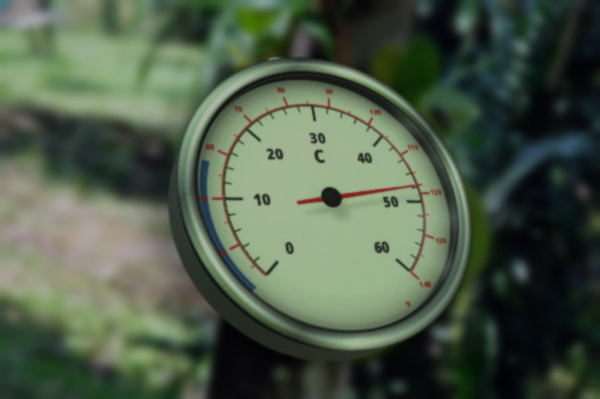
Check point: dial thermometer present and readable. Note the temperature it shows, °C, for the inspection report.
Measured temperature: 48 °C
